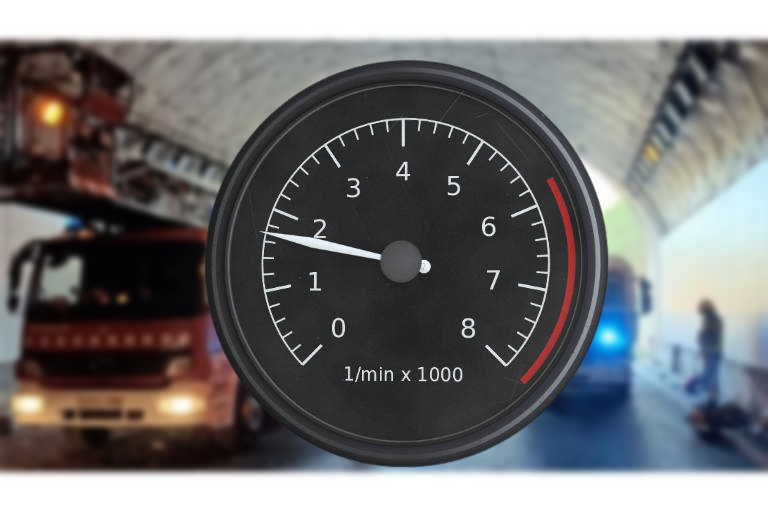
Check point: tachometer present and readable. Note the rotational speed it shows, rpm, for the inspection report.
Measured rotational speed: 1700 rpm
